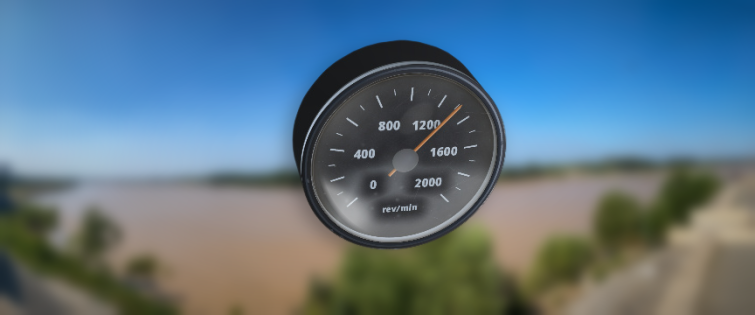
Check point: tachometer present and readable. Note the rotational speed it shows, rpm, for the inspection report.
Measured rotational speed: 1300 rpm
